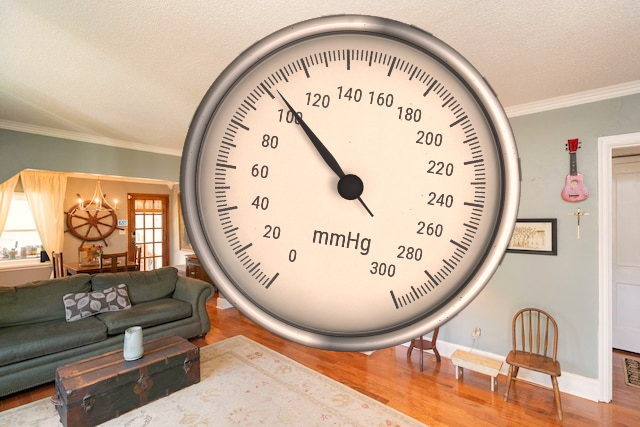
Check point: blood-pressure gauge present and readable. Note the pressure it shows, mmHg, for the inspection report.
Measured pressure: 104 mmHg
